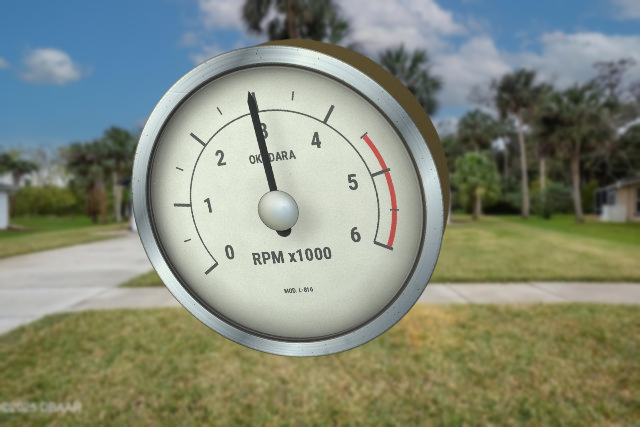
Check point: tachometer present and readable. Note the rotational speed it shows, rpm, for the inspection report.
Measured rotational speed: 3000 rpm
